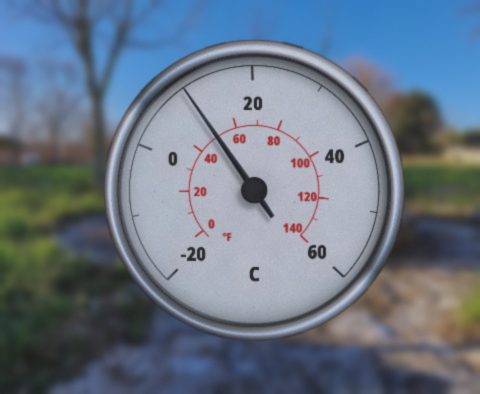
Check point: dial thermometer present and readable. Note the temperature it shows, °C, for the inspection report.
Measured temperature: 10 °C
